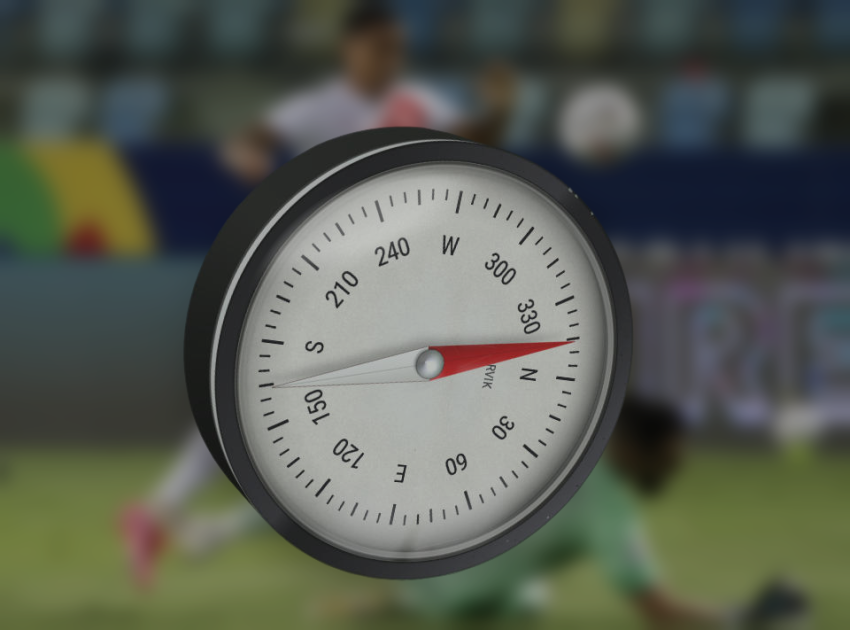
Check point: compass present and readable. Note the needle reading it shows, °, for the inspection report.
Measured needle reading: 345 °
